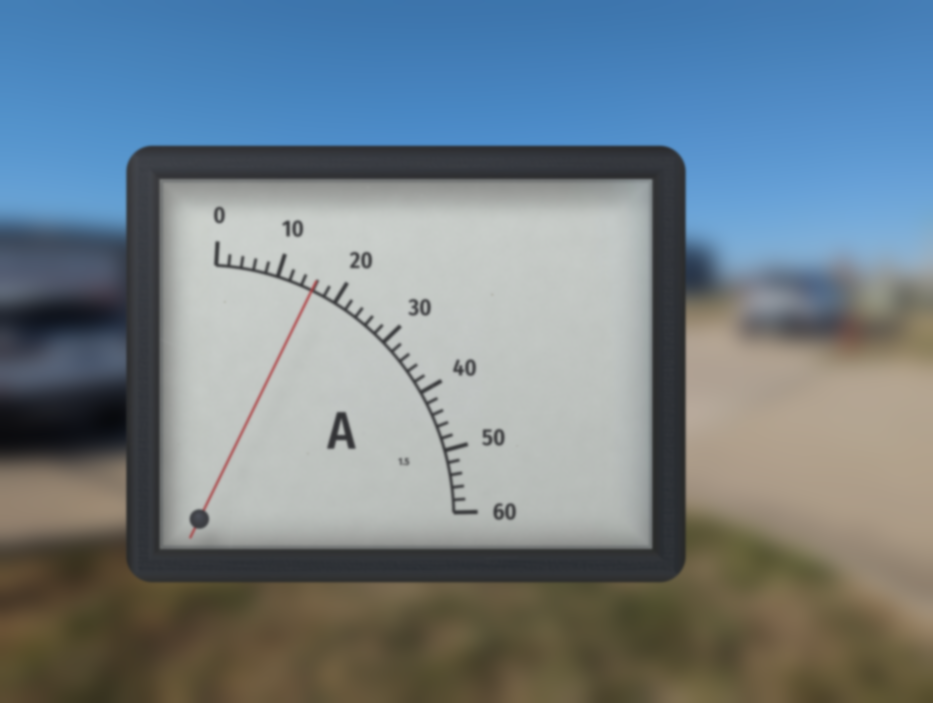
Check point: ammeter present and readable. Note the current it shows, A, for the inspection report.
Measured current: 16 A
